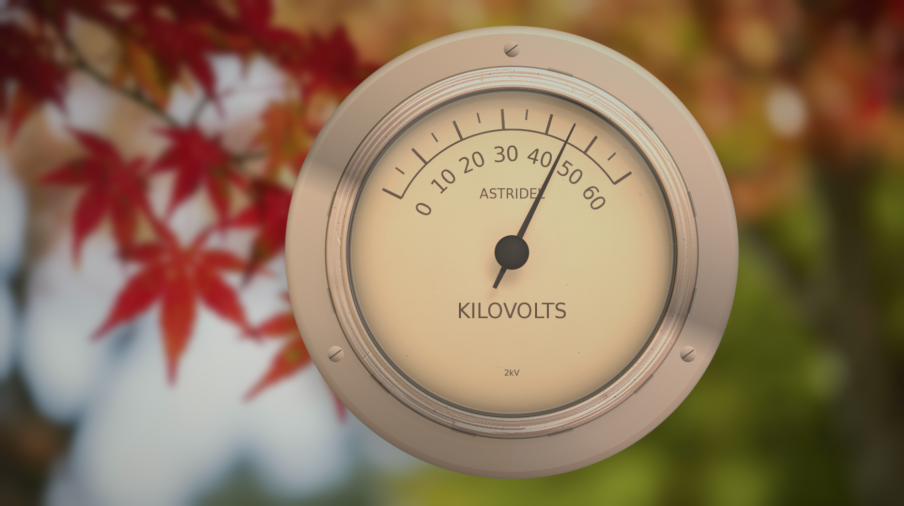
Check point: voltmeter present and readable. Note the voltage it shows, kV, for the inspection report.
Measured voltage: 45 kV
